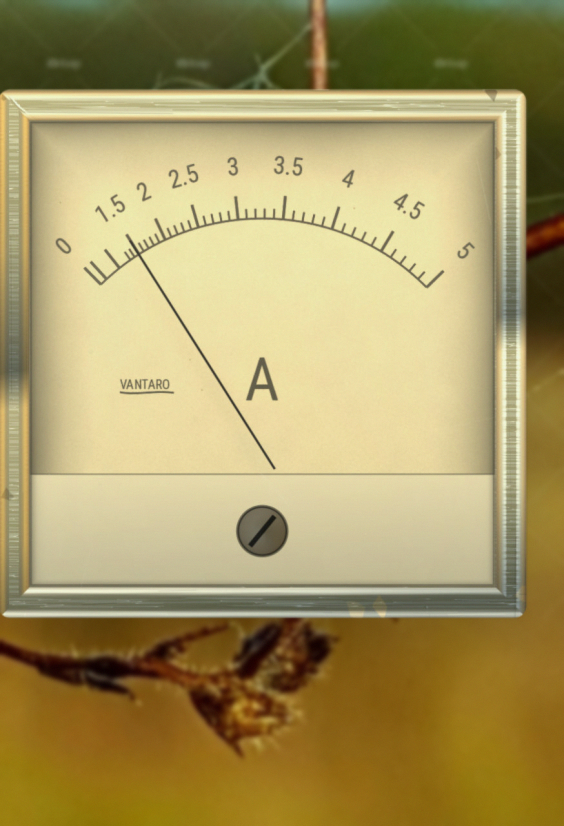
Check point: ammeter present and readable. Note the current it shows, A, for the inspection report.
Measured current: 1.5 A
